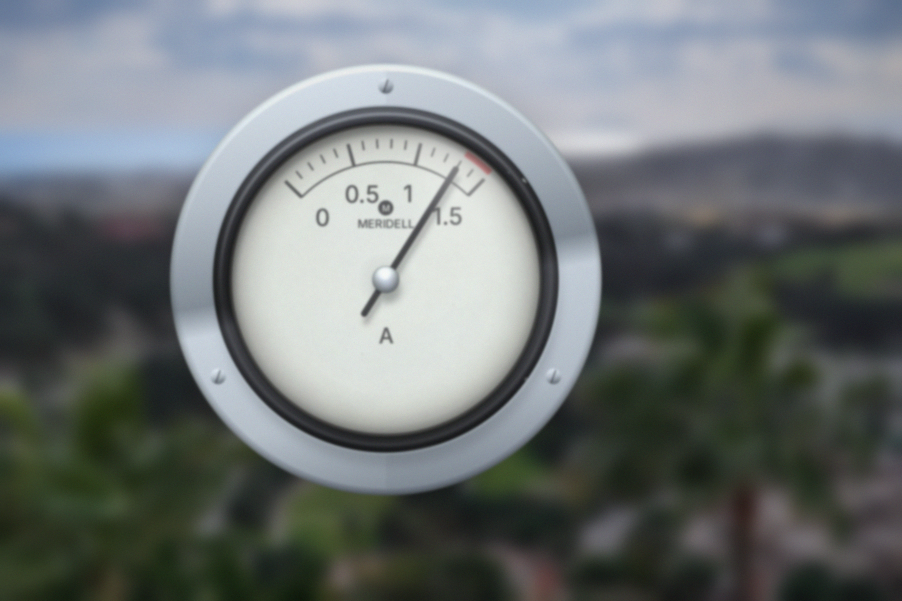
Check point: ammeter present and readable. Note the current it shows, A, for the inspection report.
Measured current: 1.3 A
